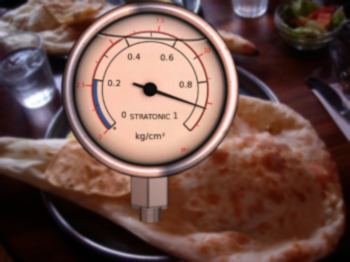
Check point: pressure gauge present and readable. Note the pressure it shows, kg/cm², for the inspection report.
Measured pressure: 0.9 kg/cm²
